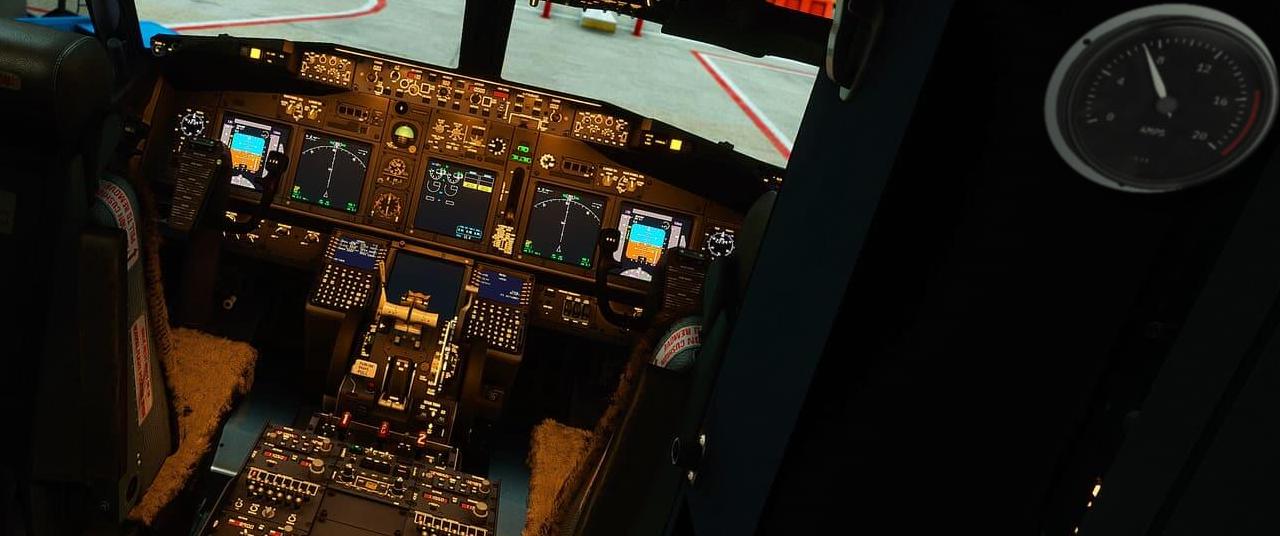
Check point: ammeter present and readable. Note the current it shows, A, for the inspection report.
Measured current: 7 A
